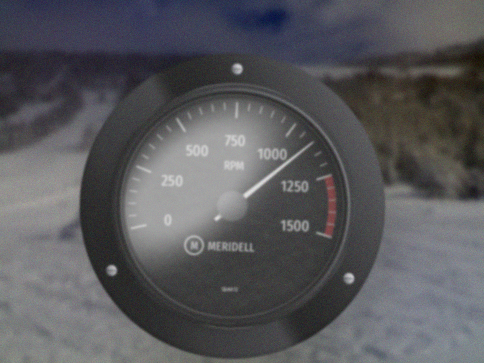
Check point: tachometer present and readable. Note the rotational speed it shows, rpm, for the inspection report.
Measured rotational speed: 1100 rpm
